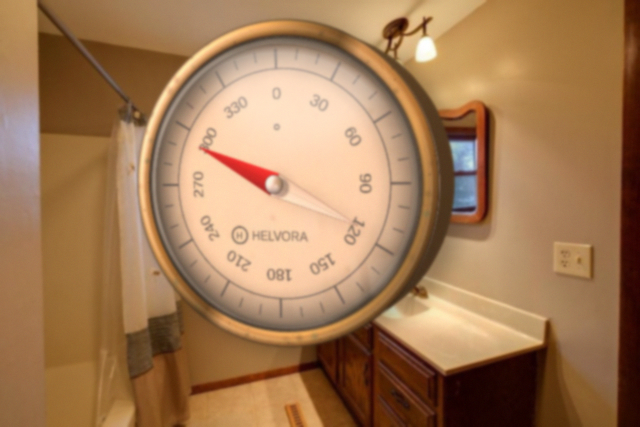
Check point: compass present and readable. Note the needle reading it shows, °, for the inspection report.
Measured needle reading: 295 °
